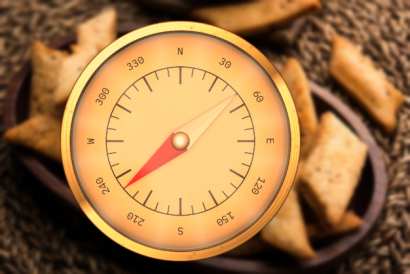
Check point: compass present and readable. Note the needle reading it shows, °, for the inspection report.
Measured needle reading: 230 °
